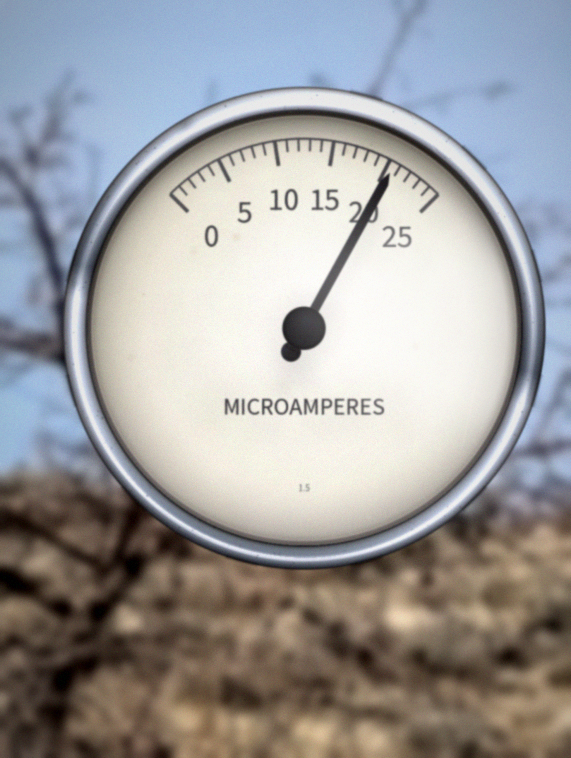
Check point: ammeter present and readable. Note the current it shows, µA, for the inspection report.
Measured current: 20.5 µA
